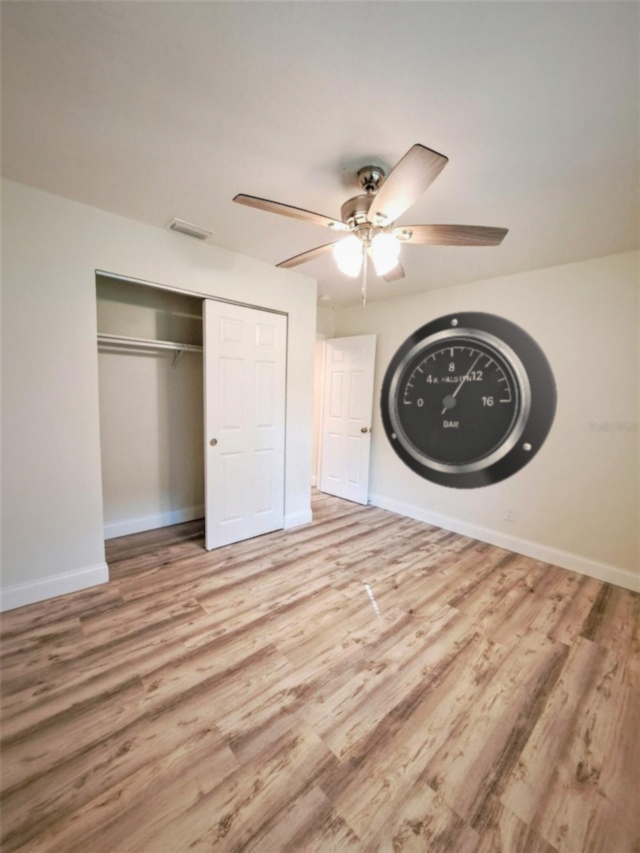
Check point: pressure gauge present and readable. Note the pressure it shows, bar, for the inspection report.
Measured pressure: 11 bar
